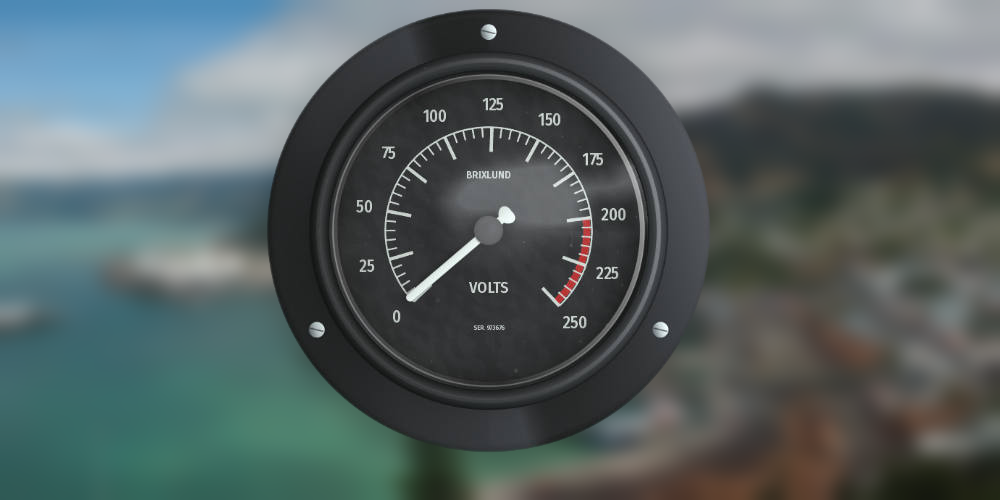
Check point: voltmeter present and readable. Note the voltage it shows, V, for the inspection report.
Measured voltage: 2.5 V
